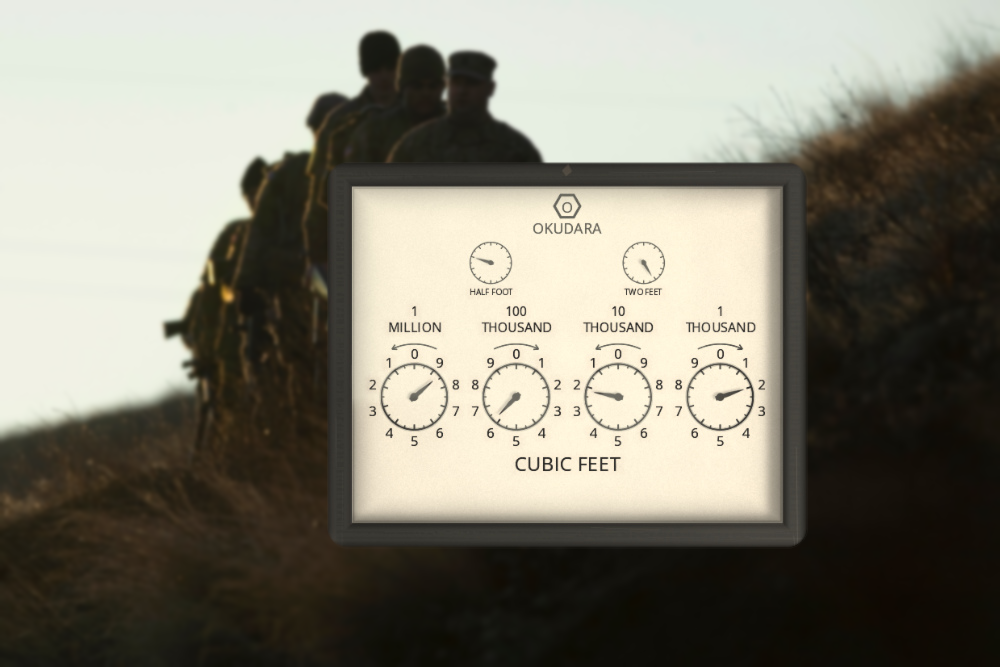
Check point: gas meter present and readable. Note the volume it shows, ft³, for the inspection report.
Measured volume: 862200 ft³
